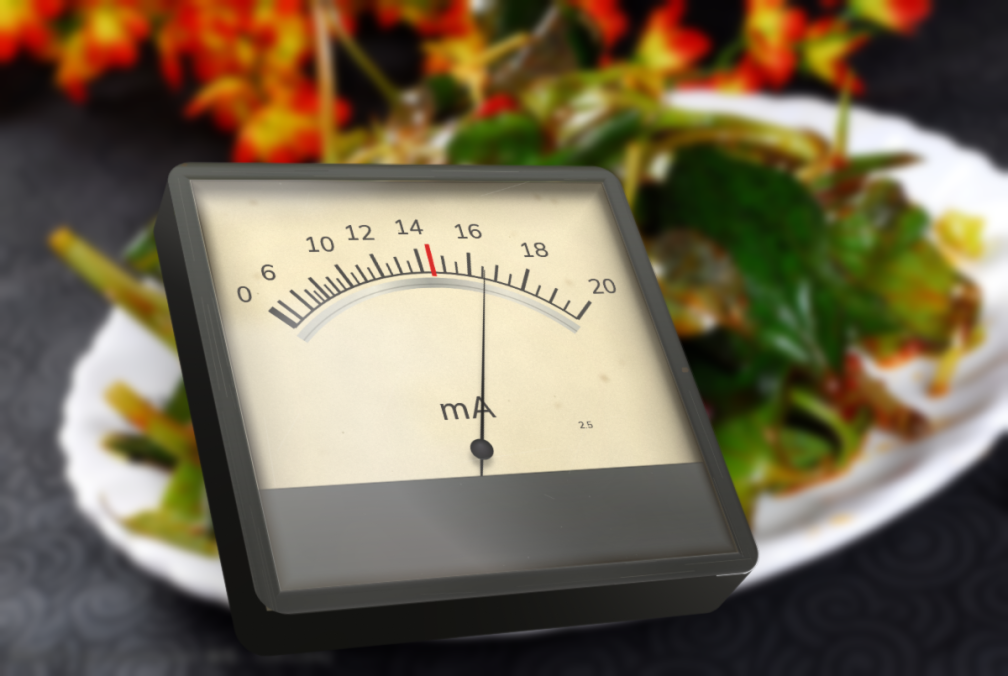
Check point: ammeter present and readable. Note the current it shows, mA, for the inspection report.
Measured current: 16.5 mA
